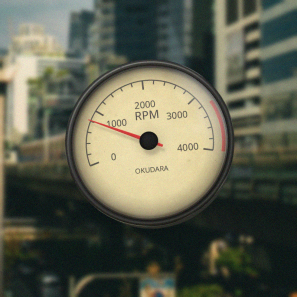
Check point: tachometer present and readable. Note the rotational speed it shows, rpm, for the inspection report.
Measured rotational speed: 800 rpm
